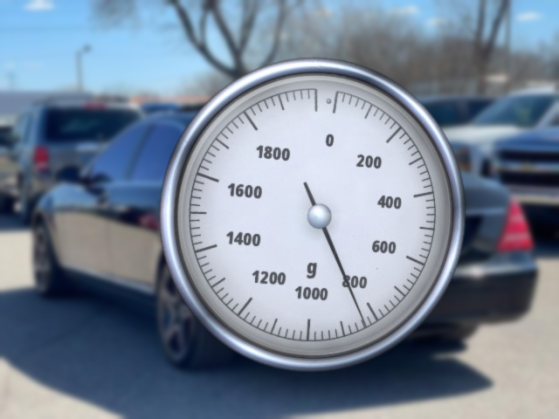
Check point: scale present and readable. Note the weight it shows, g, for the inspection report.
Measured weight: 840 g
